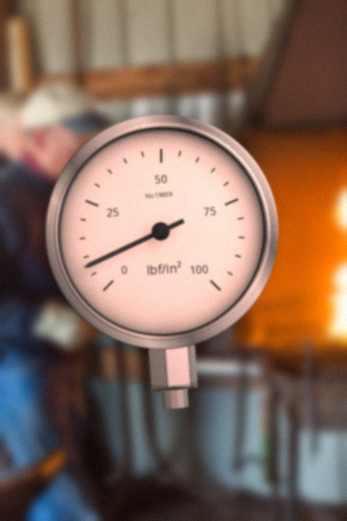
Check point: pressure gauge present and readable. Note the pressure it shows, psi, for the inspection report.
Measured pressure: 7.5 psi
